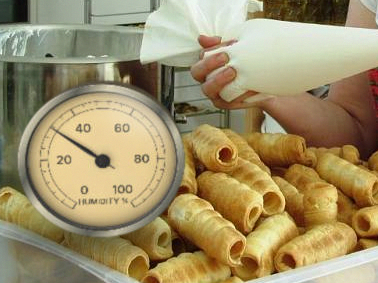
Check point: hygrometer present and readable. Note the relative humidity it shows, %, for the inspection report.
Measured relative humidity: 32 %
